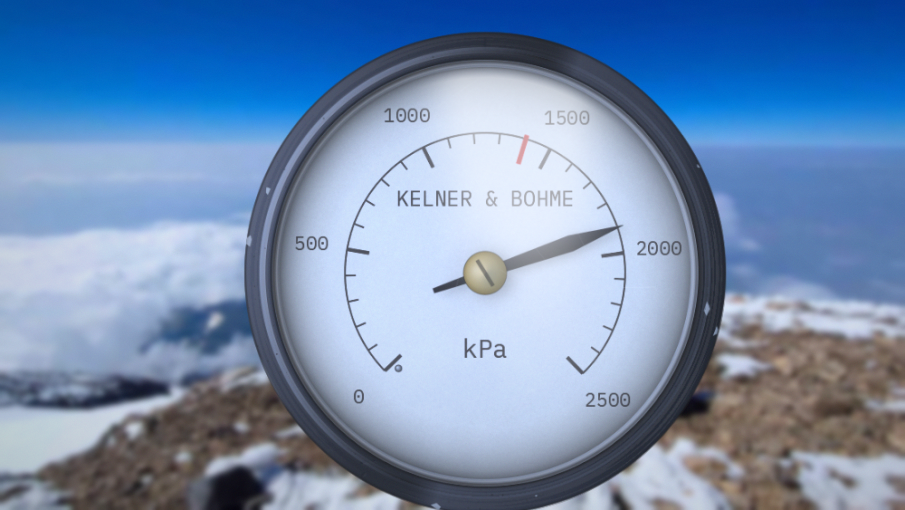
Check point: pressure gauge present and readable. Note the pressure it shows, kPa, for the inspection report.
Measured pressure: 1900 kPa
